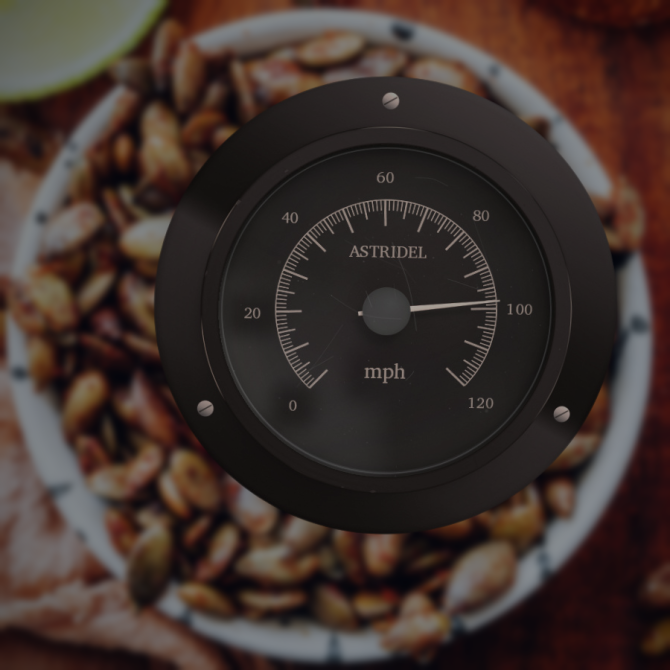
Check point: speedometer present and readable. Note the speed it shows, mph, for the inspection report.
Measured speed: 98 mph
